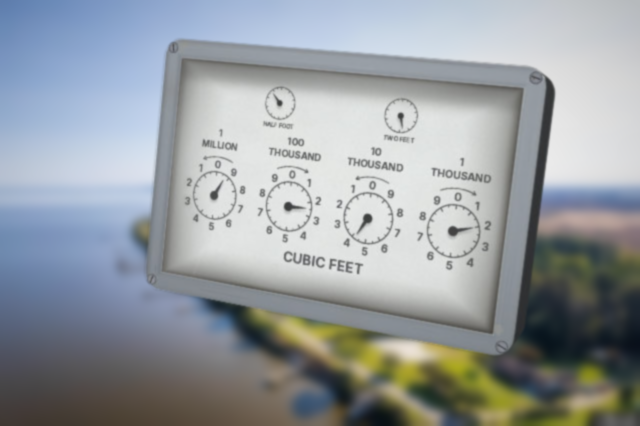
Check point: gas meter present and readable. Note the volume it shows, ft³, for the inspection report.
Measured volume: 924200 ft³
